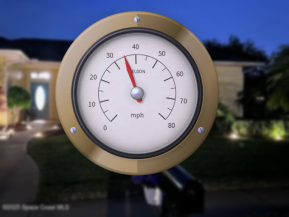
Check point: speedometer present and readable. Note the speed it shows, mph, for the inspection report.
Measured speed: 35 mph
